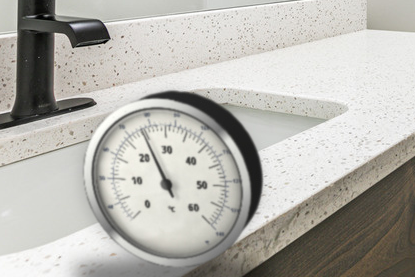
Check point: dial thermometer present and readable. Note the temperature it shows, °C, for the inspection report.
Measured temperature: 25 °C
